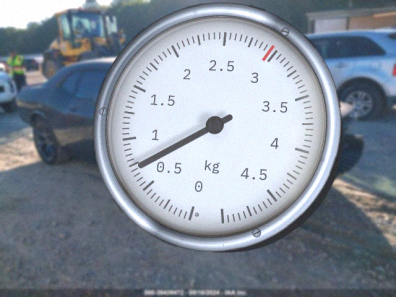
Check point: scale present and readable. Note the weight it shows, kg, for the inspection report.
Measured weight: 0.7 kg
